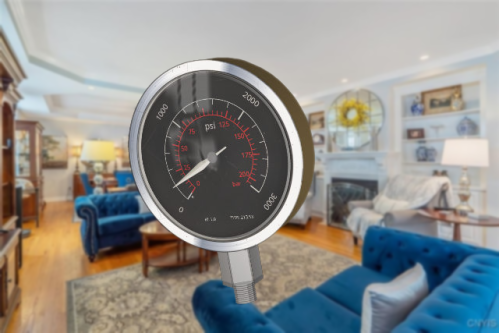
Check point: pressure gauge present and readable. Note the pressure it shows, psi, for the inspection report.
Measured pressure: 200 psi
